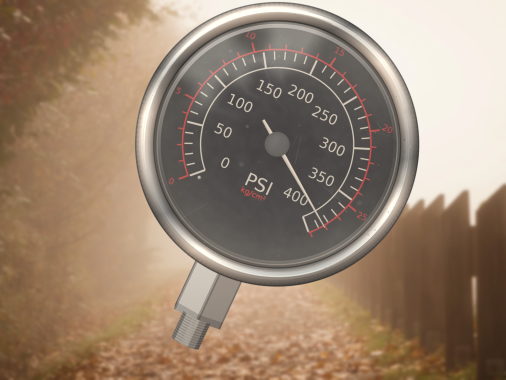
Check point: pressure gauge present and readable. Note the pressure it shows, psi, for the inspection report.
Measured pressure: 385 psi
